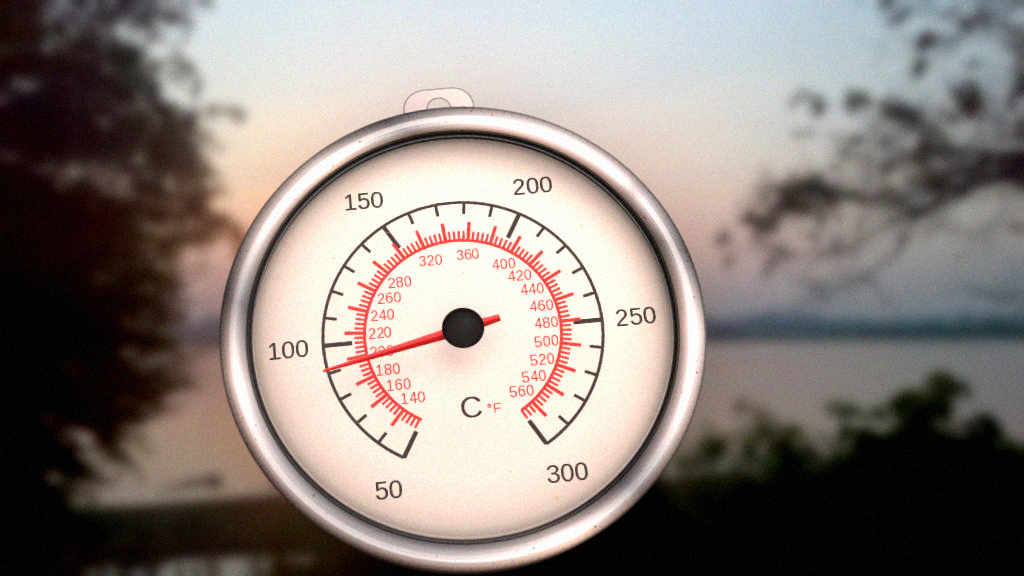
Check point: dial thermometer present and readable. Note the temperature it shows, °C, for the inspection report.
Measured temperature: 90 °C
